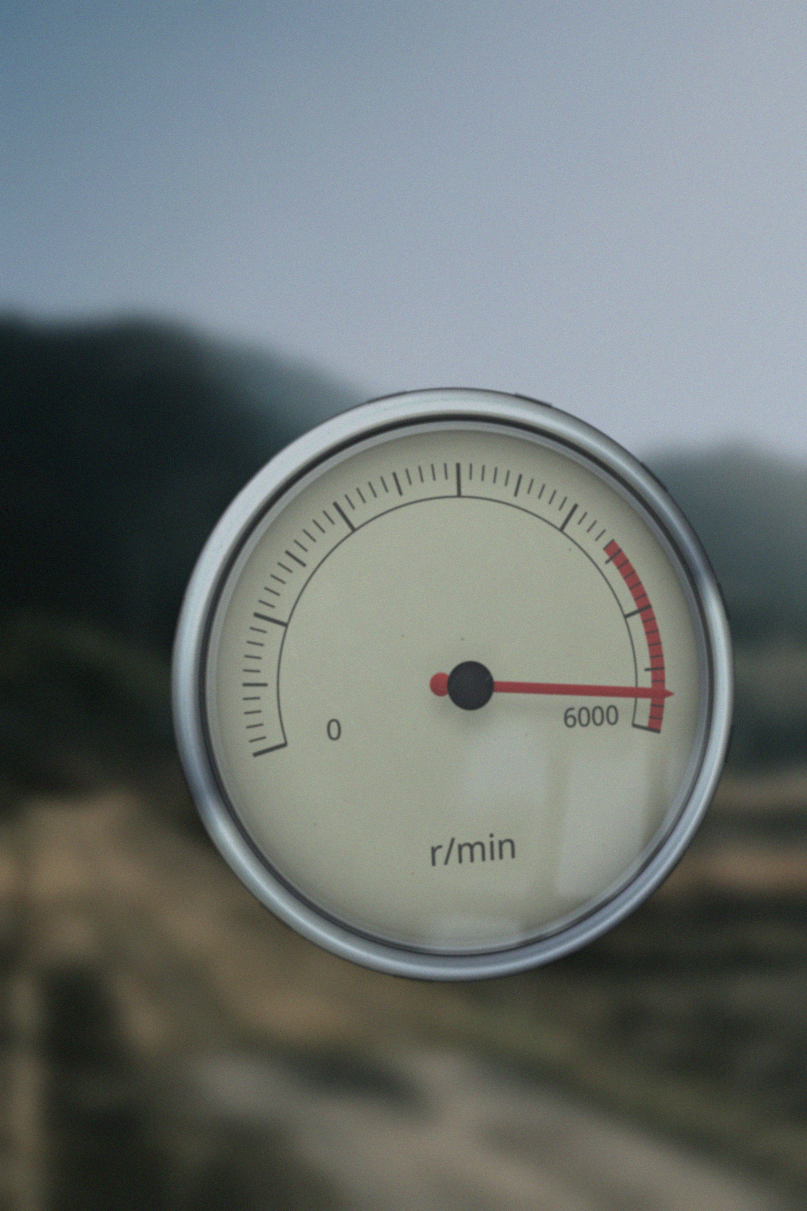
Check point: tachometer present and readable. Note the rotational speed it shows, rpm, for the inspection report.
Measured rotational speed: 5700 rpm
